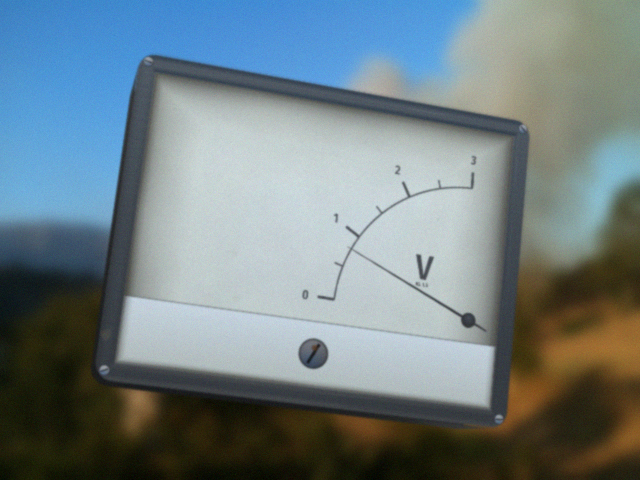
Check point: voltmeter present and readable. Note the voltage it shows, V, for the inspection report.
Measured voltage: 0.75 V
